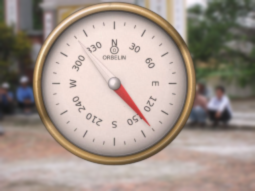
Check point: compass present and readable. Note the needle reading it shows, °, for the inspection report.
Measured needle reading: 140 °
